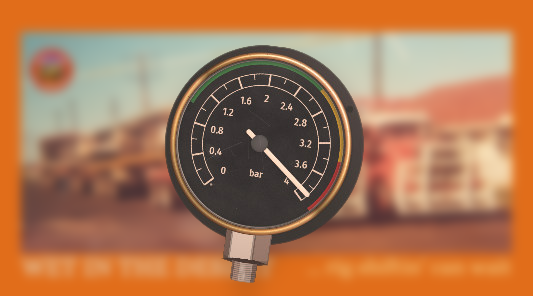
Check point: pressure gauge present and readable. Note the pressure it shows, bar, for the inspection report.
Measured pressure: 3.9 bar
